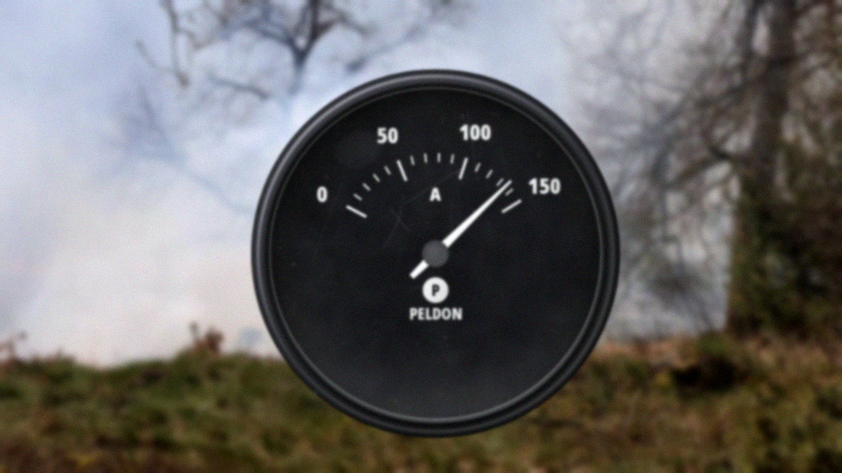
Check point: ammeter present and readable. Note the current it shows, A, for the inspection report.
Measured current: 135 A
